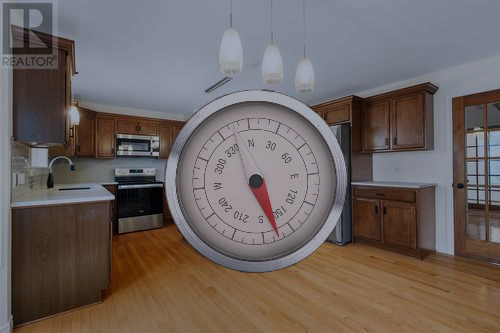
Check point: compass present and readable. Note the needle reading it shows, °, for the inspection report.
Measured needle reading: 165 °
